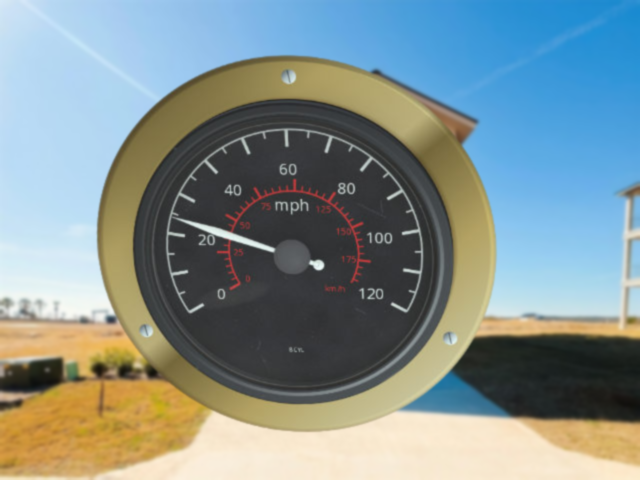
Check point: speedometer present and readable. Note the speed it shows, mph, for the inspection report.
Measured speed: 25 mph
